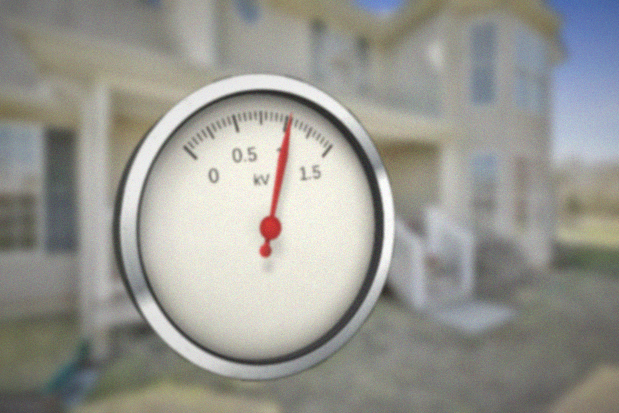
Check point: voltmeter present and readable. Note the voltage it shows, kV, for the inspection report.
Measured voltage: 1 kV
